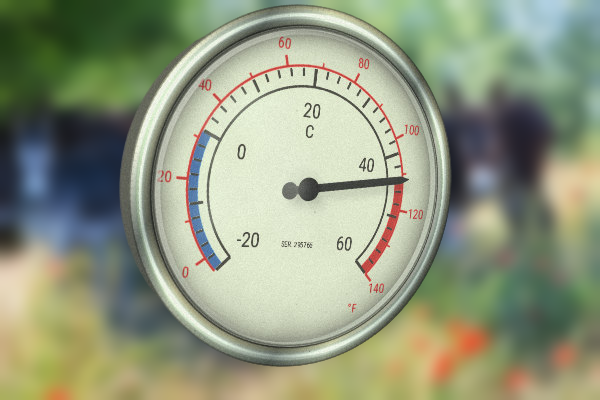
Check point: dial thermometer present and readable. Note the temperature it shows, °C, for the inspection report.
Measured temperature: 44 °C
